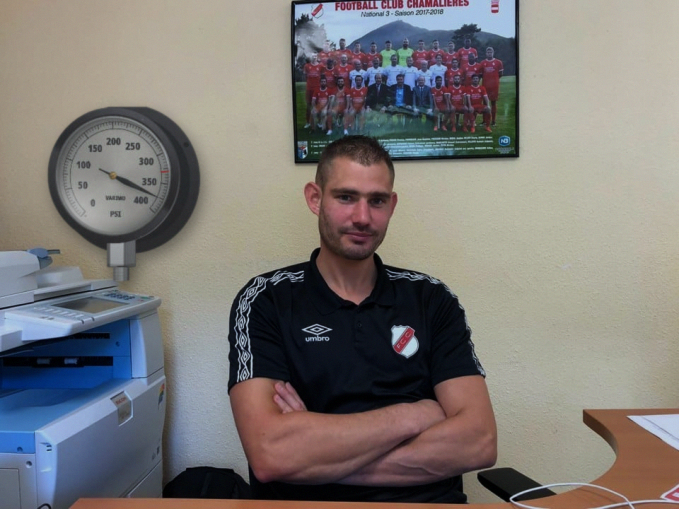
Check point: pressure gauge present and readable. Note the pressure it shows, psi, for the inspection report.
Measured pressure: 375 psi
